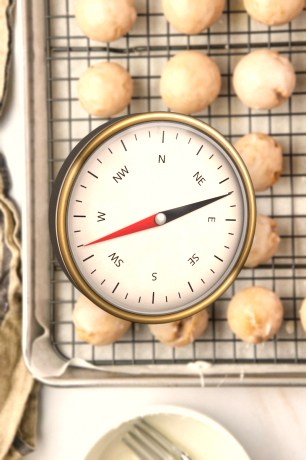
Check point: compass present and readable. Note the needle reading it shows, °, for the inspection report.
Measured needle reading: 250 °
